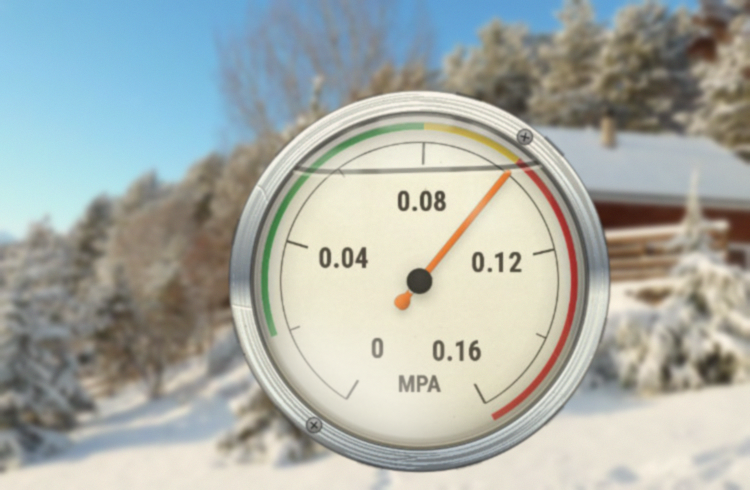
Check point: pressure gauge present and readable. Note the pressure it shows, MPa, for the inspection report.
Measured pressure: 0.1 MPa
